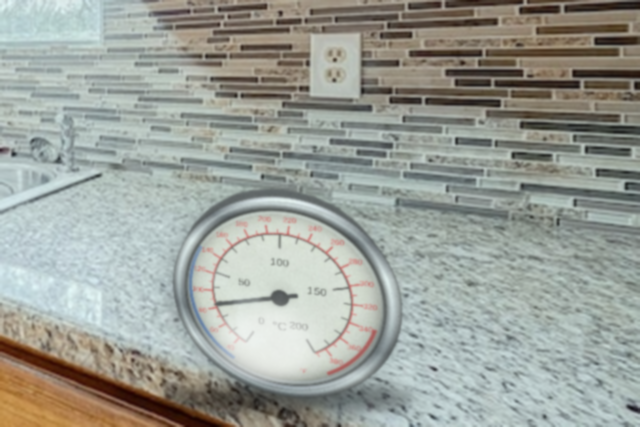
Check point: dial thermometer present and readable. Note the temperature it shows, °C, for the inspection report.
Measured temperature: 30 °C
